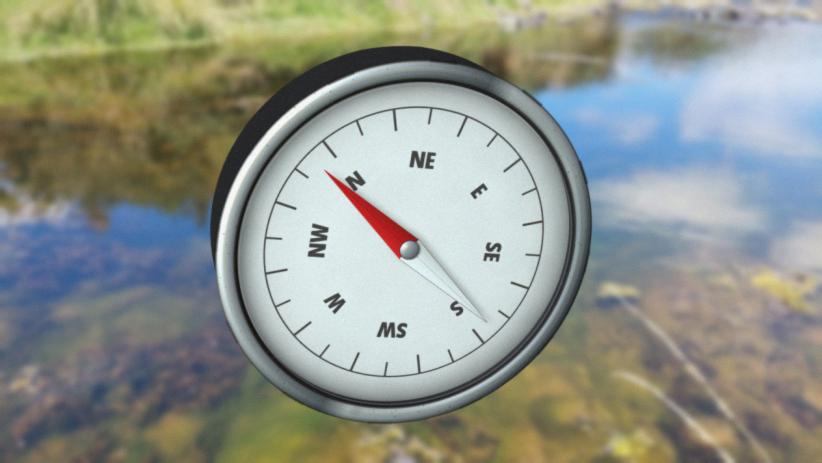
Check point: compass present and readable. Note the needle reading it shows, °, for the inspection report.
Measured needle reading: 352.5 °
